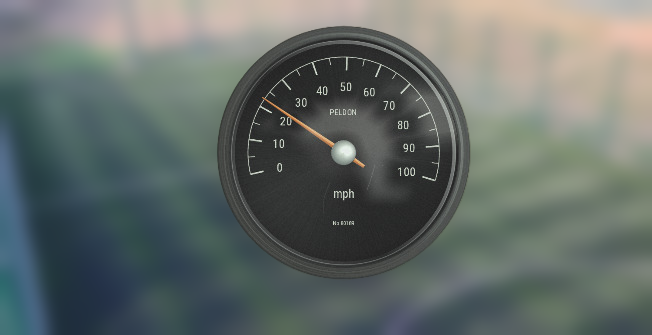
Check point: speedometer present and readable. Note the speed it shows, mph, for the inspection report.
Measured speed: 22.5 mph
